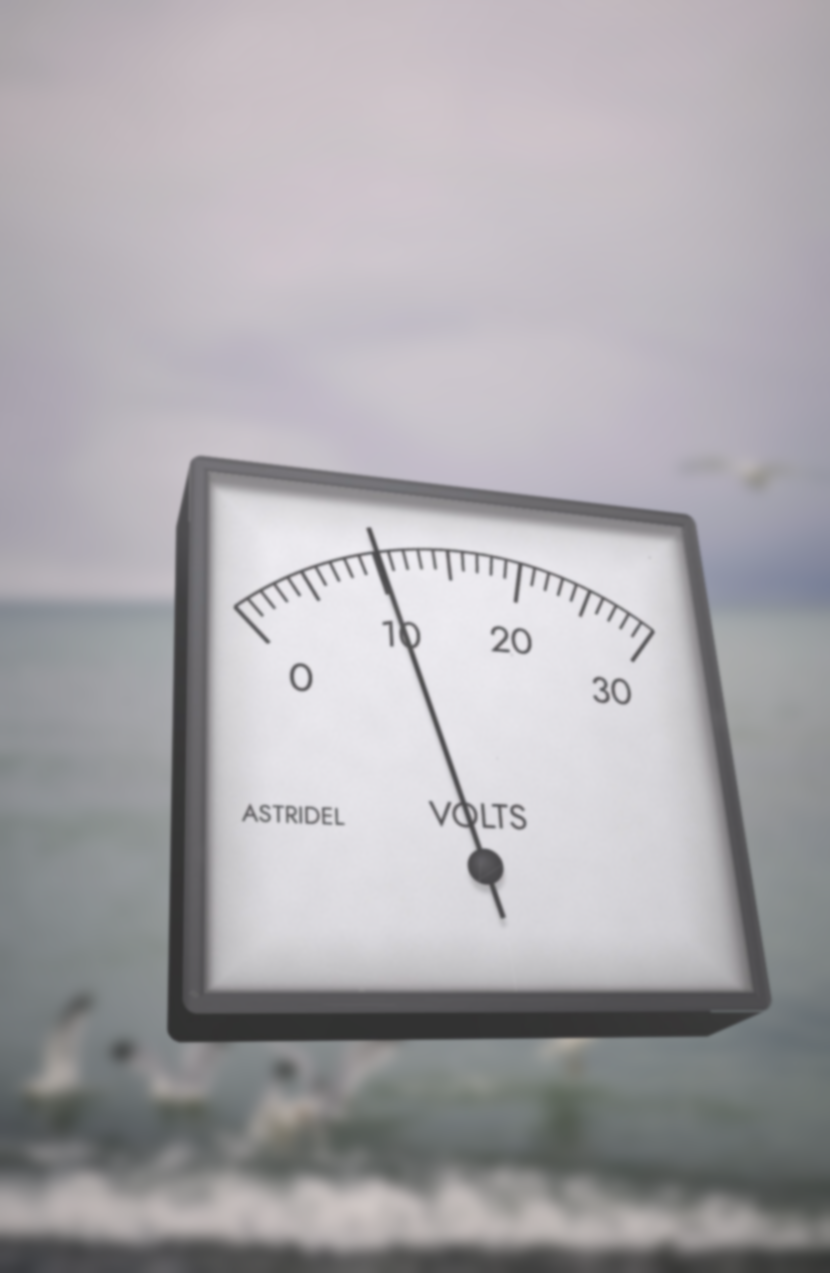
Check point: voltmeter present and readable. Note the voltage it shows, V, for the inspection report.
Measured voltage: 10 V
